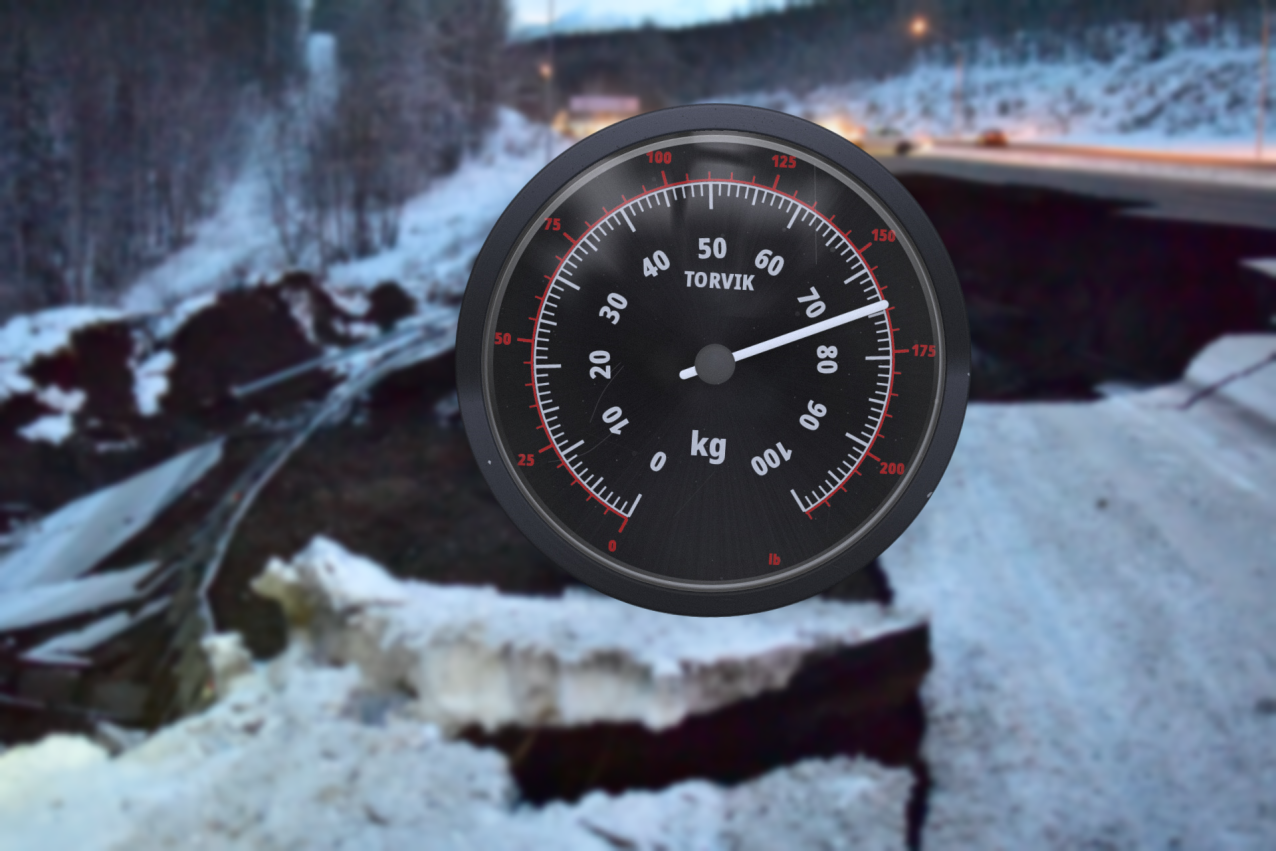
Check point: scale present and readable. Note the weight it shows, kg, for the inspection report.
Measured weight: 74 kg
